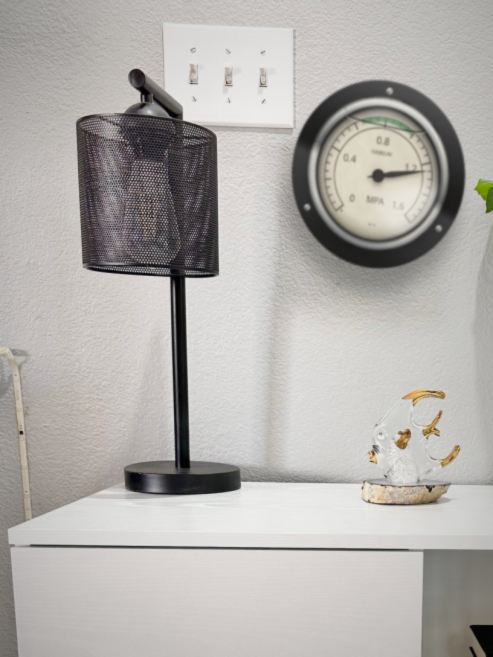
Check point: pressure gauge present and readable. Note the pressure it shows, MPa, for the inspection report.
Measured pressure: 1.25 MPa
